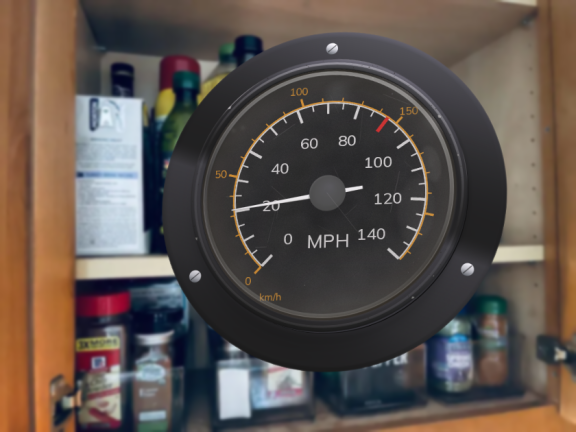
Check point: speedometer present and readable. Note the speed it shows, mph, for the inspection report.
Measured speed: 20 mph
